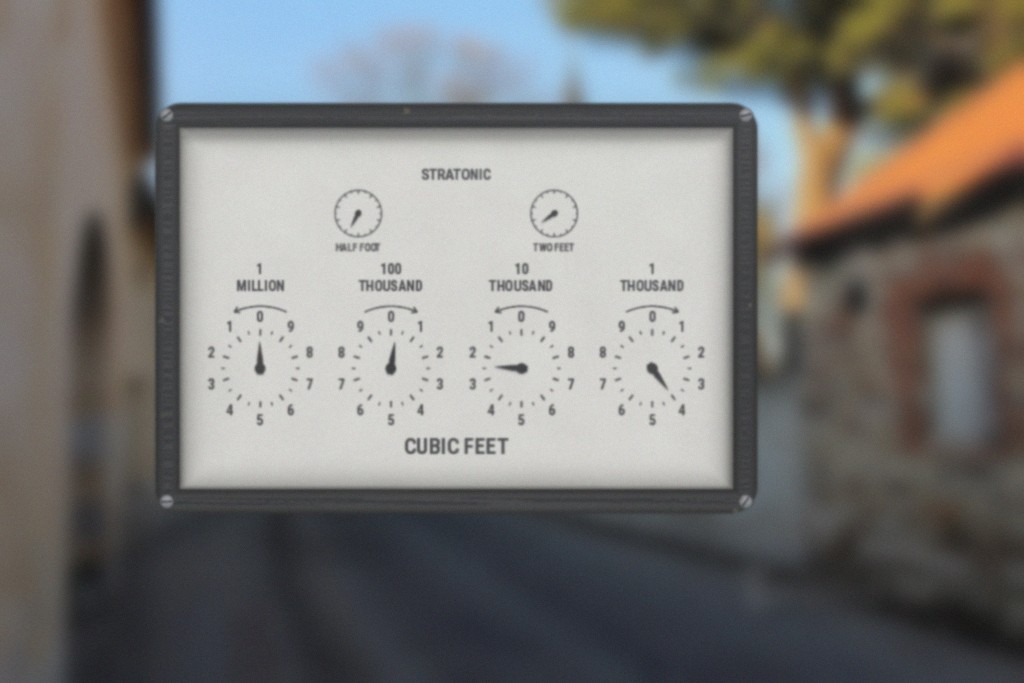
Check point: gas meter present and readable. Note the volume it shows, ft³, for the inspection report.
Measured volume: 2400 ft³
